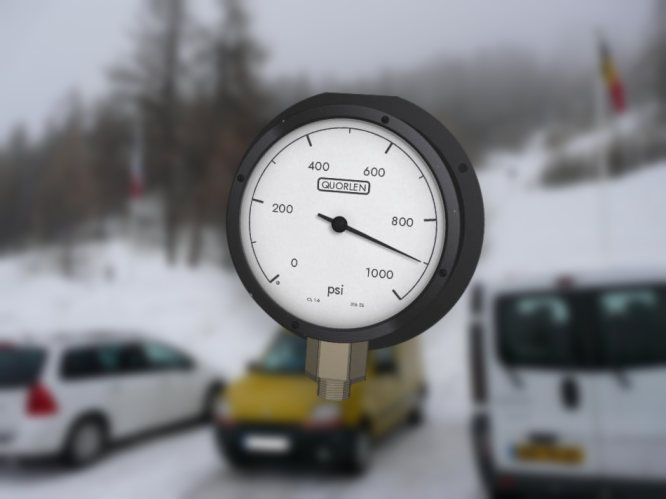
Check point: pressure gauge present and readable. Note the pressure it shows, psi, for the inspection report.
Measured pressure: 900 psi
